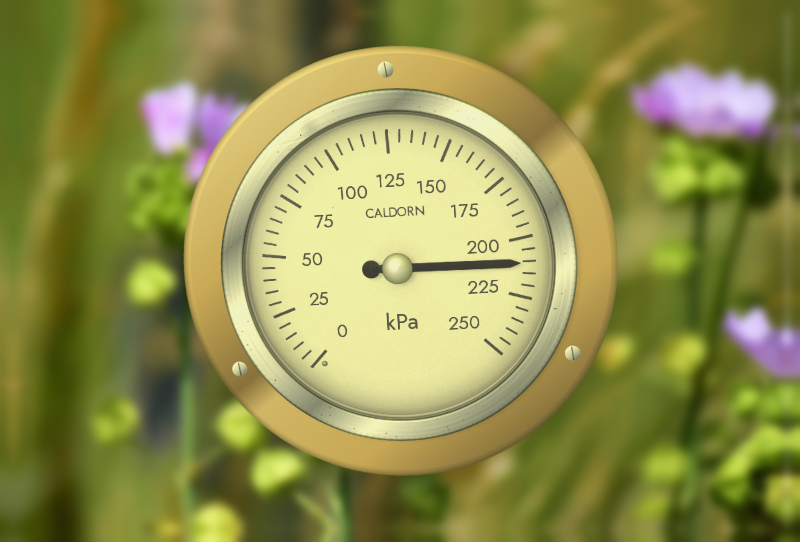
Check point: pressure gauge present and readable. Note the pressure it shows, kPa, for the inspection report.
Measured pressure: 210 kPa
